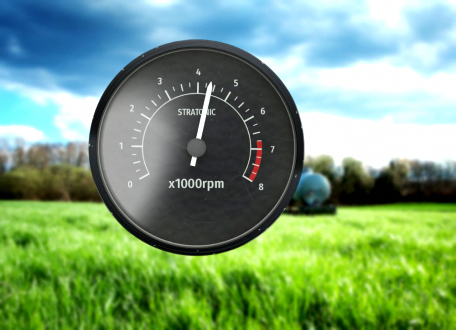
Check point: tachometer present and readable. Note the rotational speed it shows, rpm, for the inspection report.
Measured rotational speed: 4375 rpm
